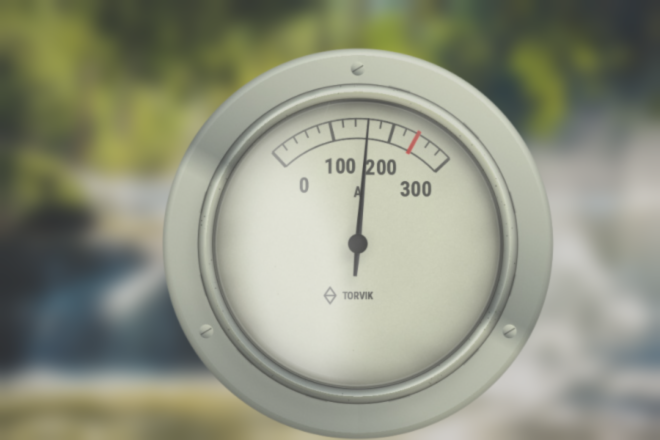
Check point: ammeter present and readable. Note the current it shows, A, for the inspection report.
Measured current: 160 A
